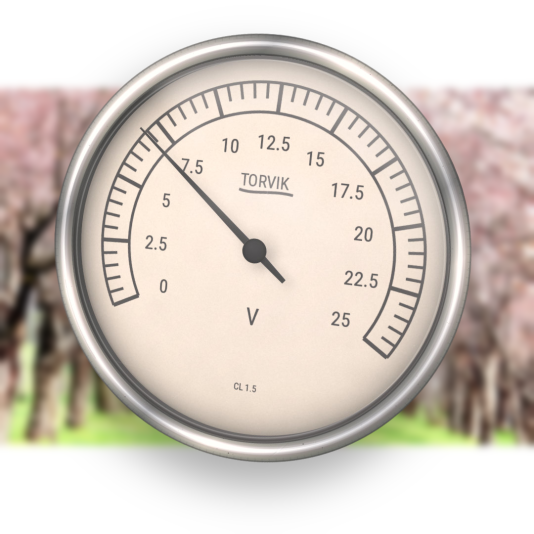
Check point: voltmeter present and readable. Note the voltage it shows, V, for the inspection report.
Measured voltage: 7 V
